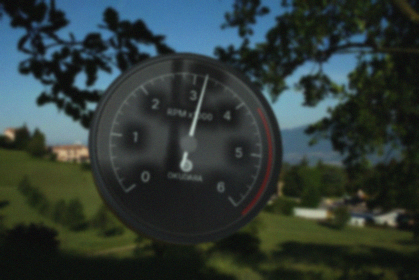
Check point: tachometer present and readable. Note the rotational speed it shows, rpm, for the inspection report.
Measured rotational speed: 3200 rpm
